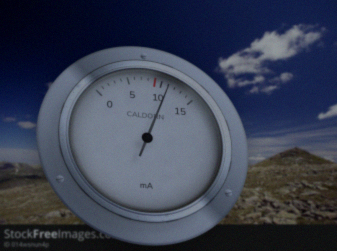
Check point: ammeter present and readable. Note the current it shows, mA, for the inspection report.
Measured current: 11 mA
